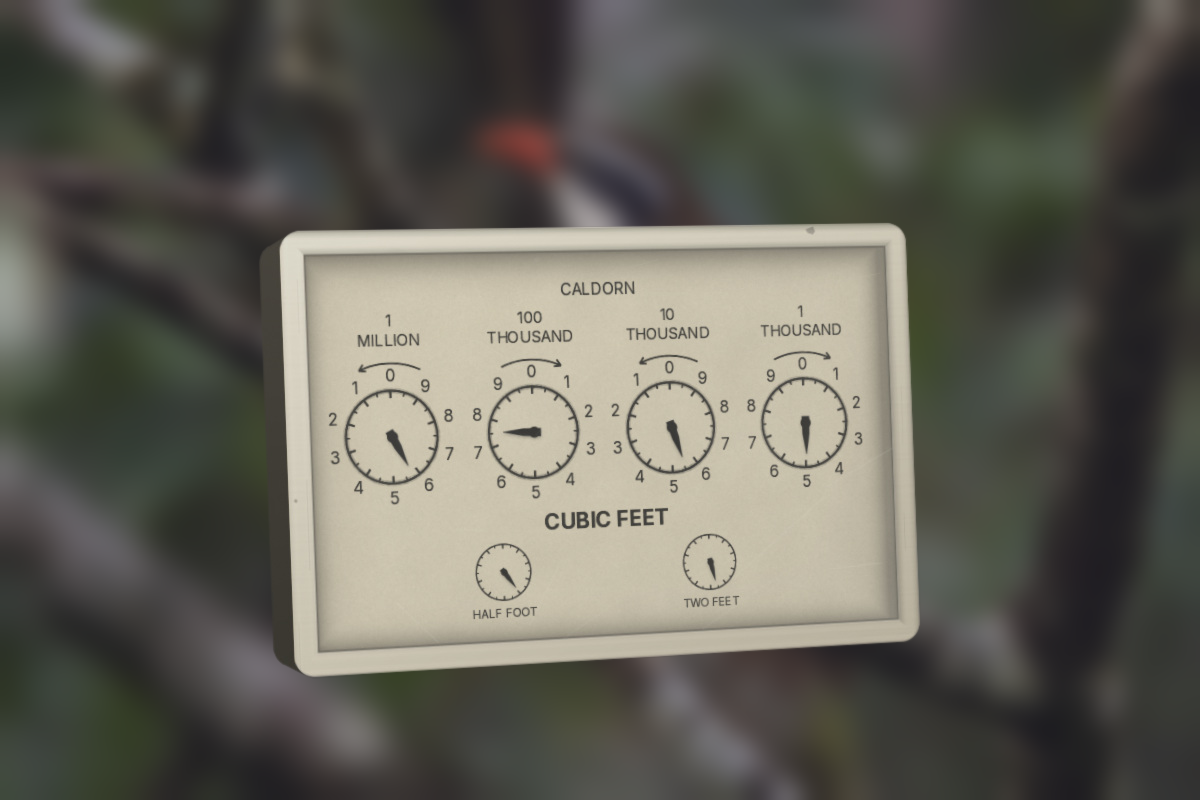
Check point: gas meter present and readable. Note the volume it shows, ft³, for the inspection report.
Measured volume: 575500 ft³
